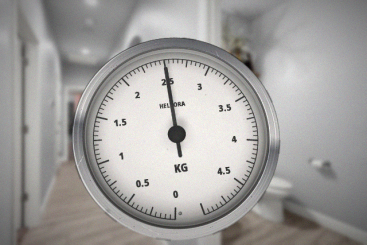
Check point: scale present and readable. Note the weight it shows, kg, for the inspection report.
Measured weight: 2.5 kg
